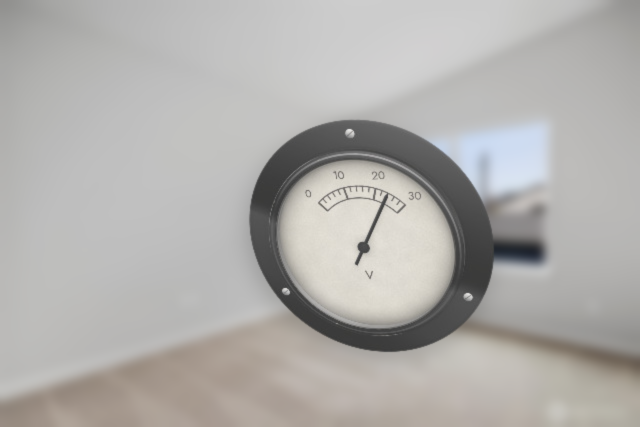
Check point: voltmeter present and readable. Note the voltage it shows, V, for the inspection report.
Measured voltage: 24 V
